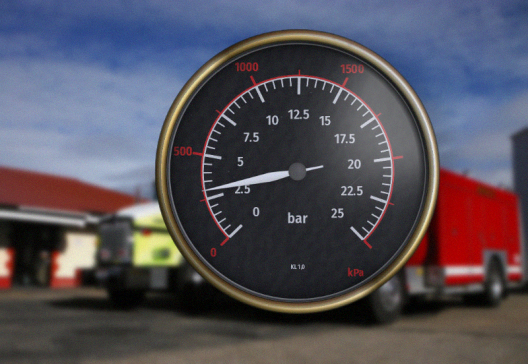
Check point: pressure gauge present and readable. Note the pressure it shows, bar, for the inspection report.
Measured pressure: 3 bar
